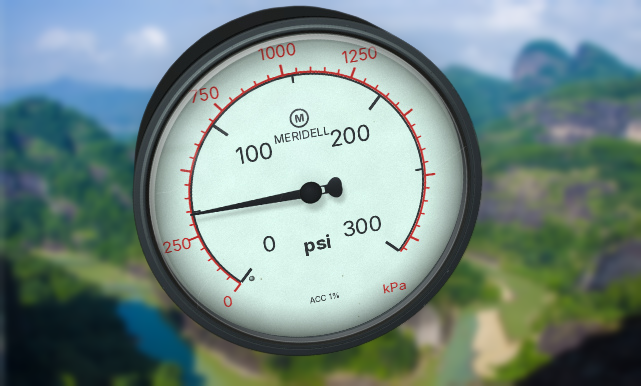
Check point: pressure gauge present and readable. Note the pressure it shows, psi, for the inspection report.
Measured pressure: 50 psi
